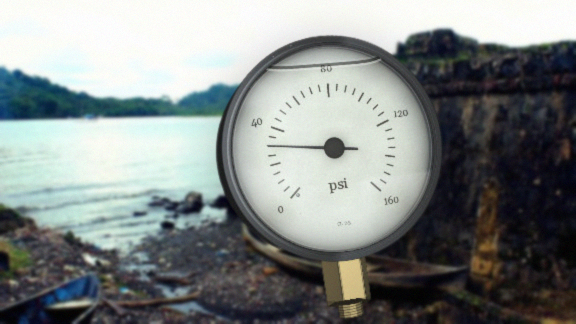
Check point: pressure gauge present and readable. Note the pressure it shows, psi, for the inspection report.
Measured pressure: 30 psi
